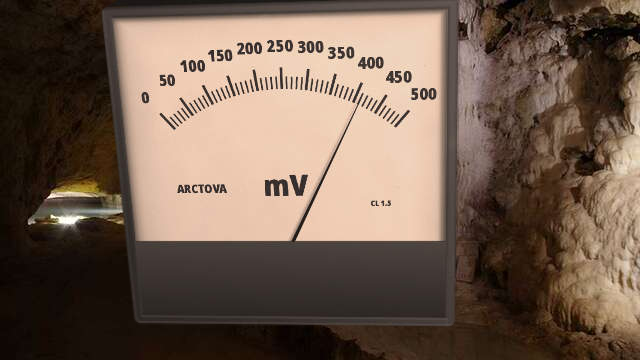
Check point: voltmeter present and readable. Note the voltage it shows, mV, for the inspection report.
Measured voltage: 410 mV
